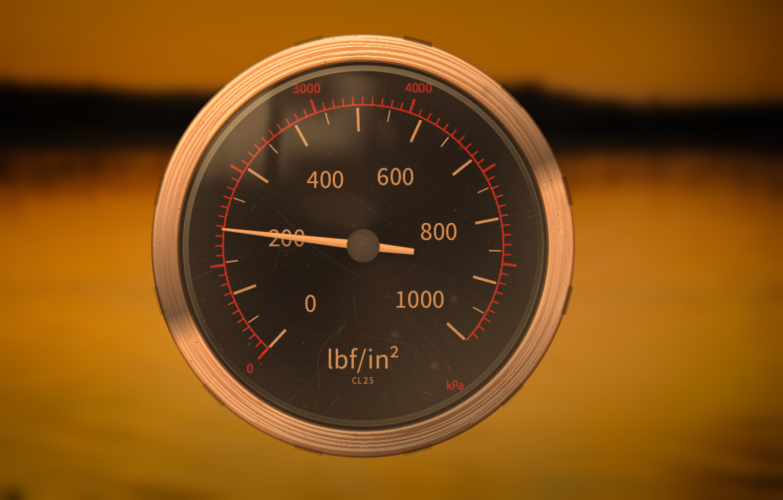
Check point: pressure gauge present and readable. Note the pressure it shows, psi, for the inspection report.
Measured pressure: 200 psi
